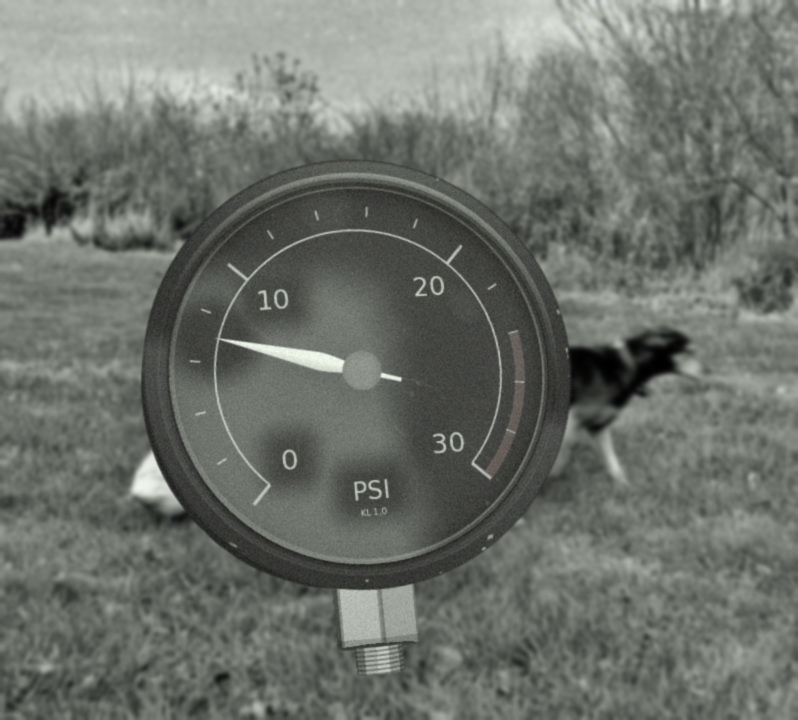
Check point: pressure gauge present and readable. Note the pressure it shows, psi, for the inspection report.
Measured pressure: 7 psi
